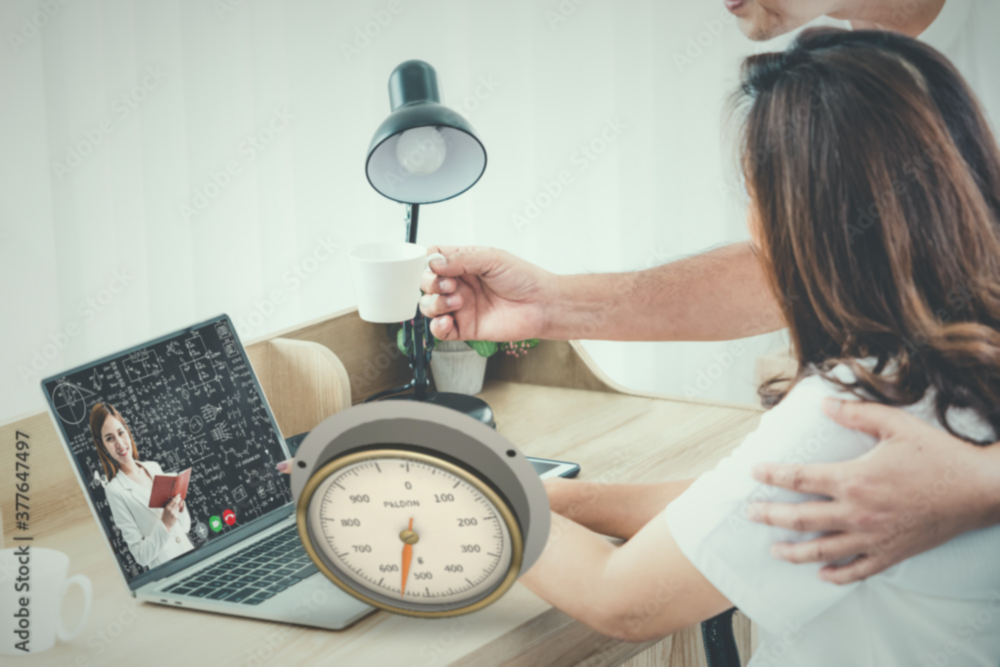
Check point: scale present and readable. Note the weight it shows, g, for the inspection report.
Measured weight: 550 g
